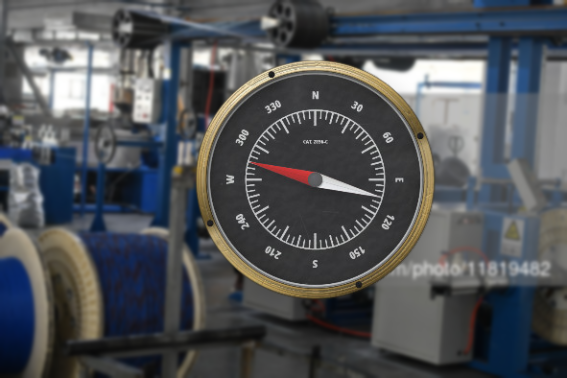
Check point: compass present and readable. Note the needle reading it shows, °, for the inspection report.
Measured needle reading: 285 °
